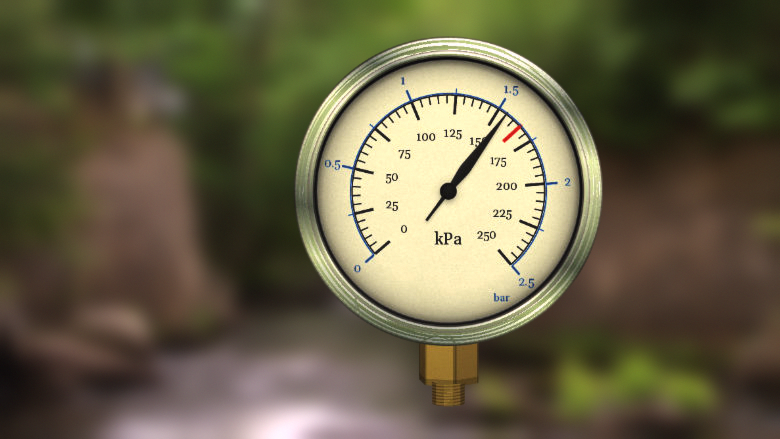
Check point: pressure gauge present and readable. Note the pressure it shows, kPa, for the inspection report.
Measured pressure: 155 kPa
